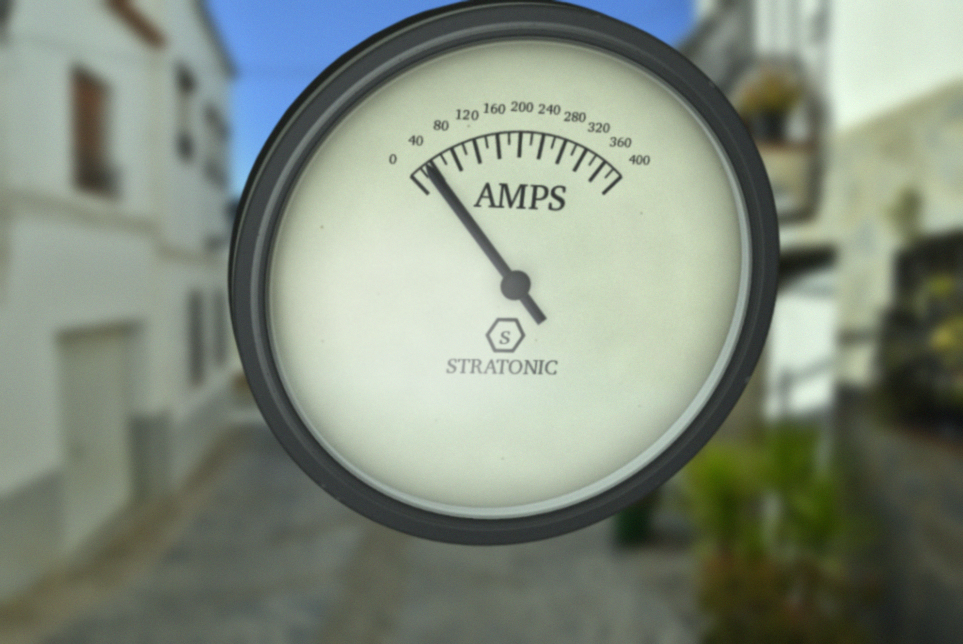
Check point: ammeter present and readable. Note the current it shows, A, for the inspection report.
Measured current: 30 A
